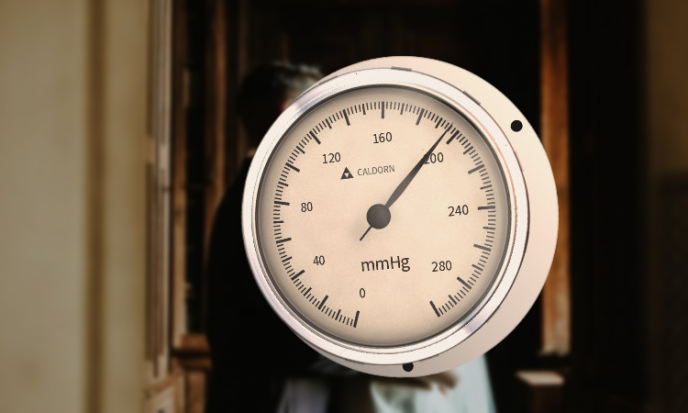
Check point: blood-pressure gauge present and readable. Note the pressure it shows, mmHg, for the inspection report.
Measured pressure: 196 mmHg
